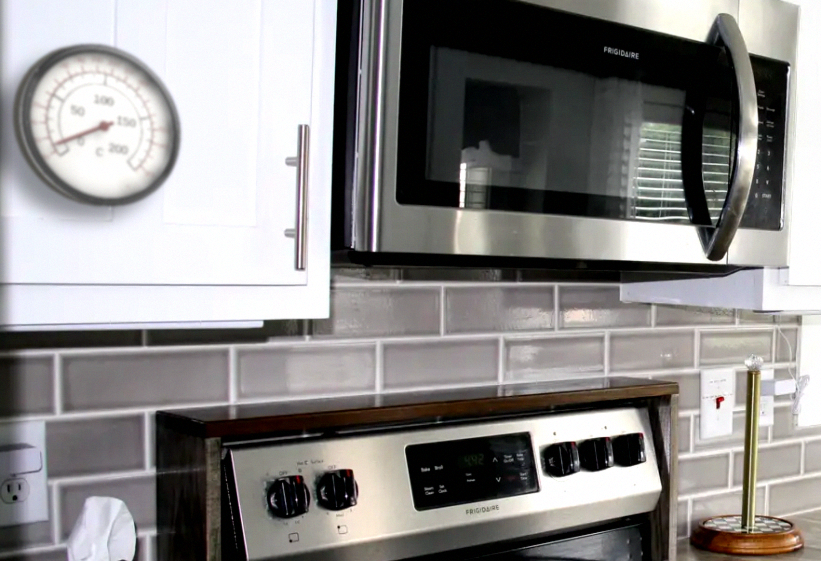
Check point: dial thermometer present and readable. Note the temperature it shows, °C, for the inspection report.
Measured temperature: 10 °C
